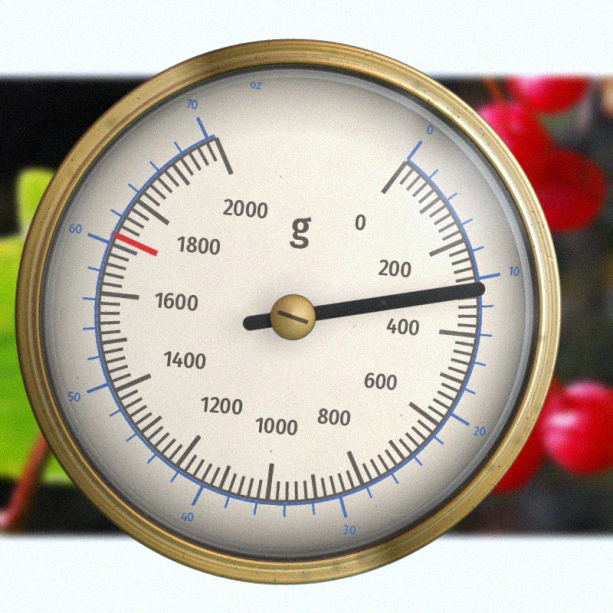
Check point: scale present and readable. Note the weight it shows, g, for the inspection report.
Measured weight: 300 g
